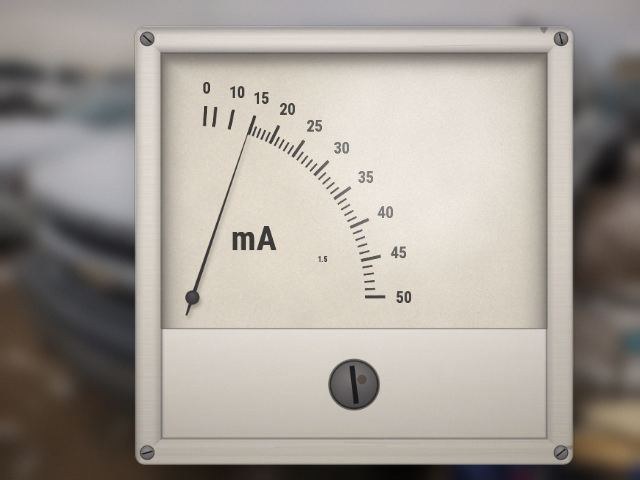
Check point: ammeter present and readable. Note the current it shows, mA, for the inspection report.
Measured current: 15 mA
